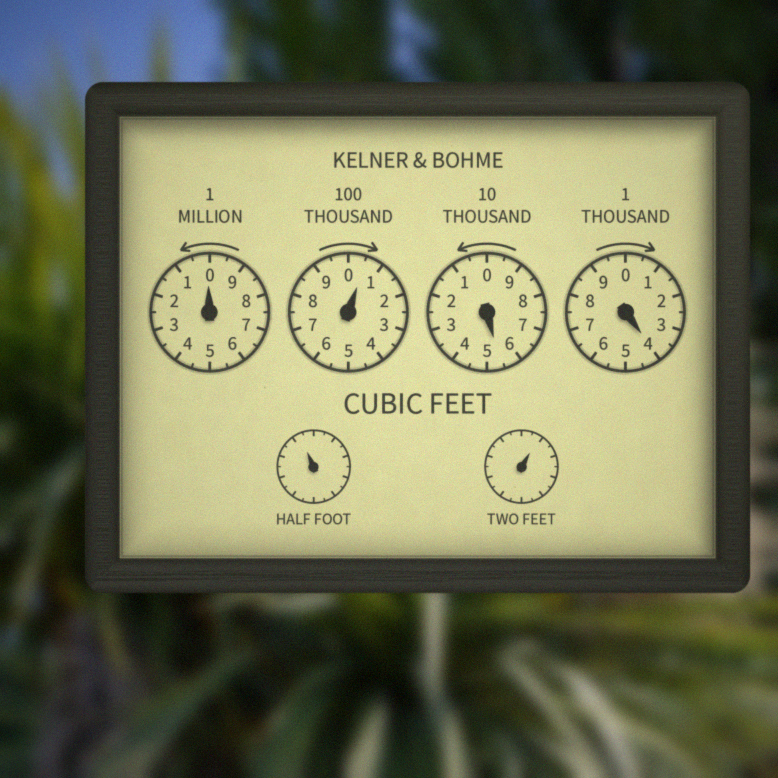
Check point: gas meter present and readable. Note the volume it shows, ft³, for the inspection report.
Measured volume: 5400 ft³
